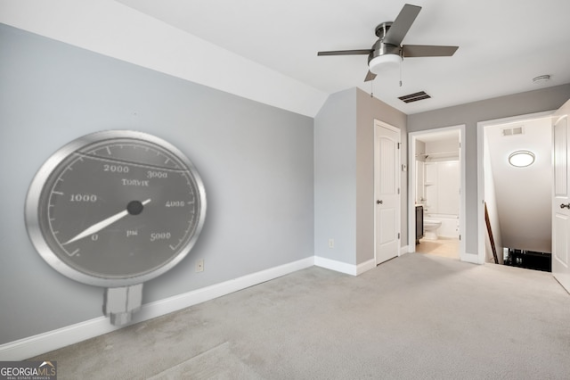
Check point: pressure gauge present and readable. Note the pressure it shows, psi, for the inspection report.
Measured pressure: 200 psi
